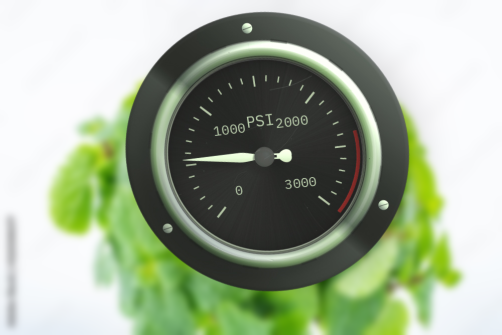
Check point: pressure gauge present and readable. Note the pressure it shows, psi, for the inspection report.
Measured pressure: 550 psi
